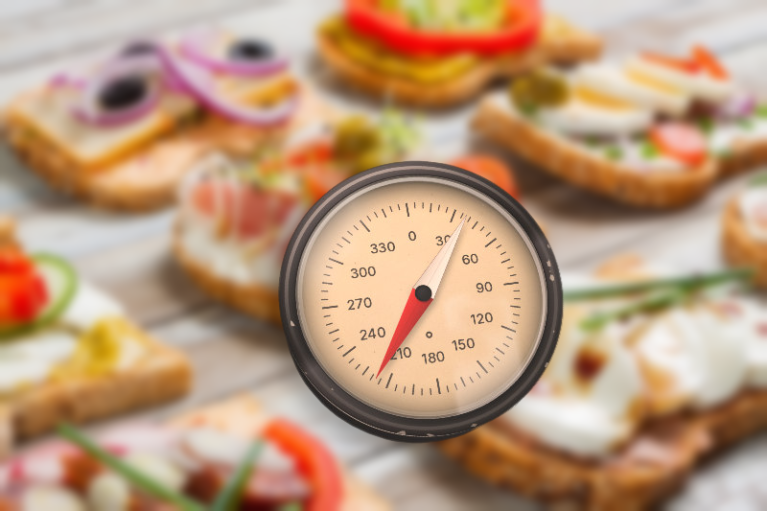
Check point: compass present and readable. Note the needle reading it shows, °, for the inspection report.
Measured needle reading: 217.5 °
